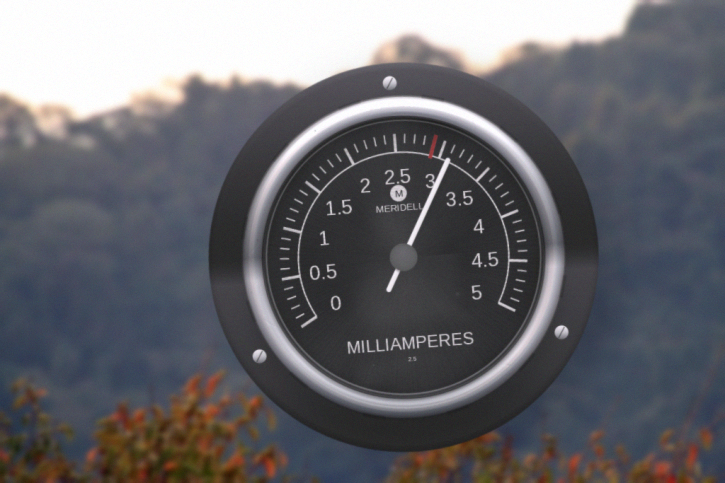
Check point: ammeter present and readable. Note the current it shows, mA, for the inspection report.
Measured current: 3.1 mA
